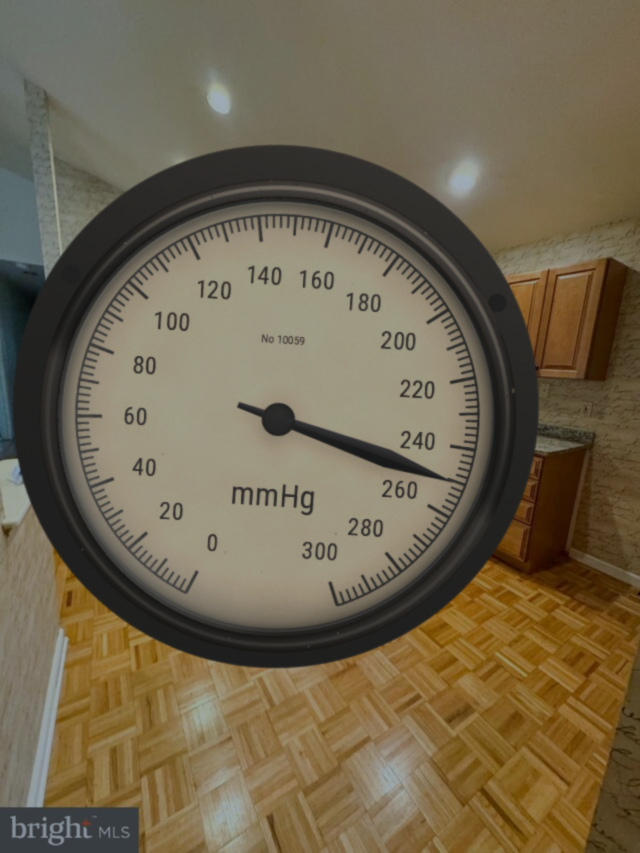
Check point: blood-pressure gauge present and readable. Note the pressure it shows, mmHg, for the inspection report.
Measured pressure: 250 mmHg
